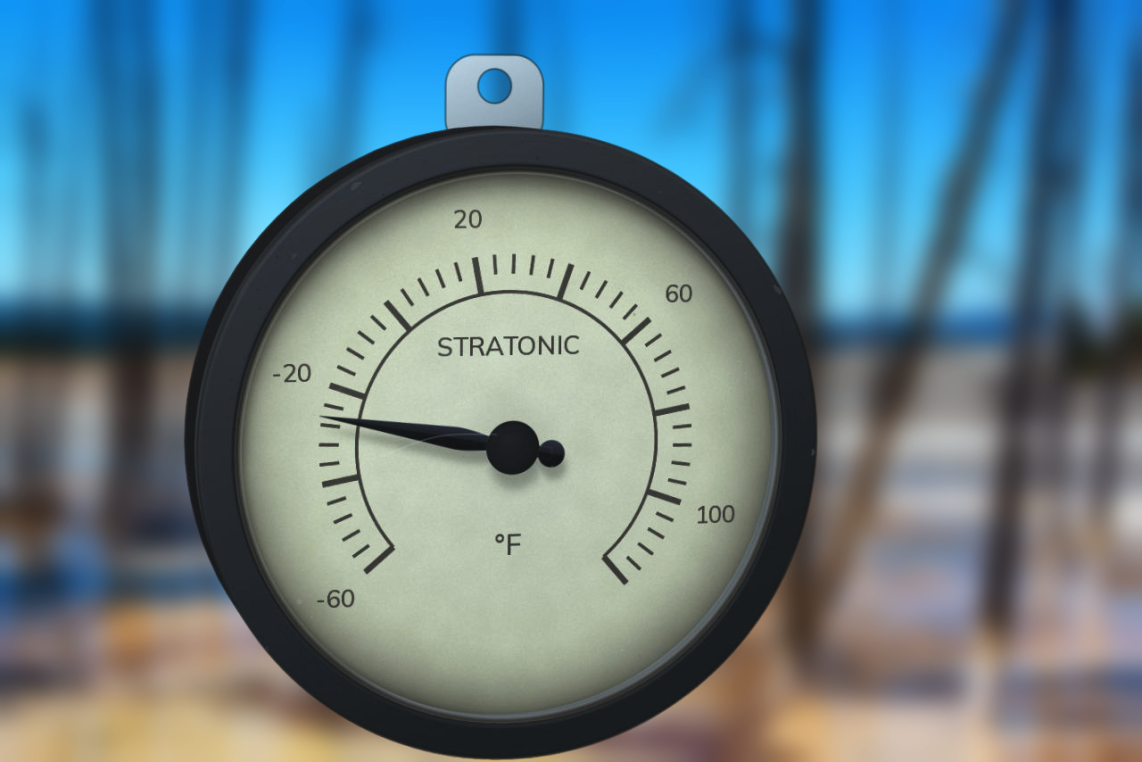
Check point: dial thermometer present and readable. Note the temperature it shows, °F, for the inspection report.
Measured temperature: -26 °F
